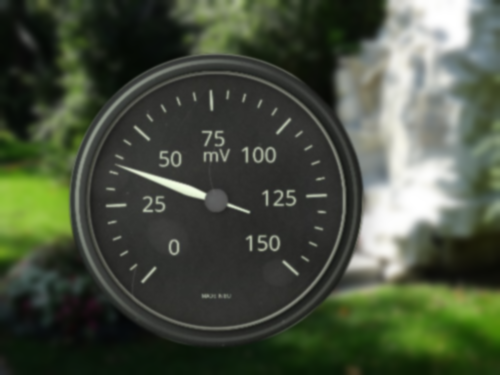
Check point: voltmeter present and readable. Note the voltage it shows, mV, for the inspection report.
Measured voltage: 37.5 mV
